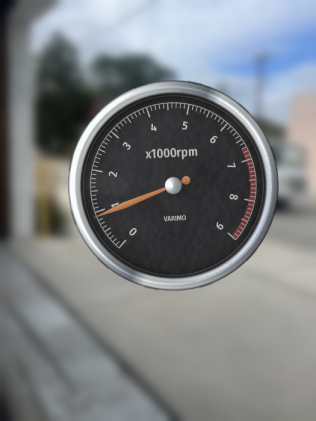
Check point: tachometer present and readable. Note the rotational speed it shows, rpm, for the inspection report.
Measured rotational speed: 900 rpm
